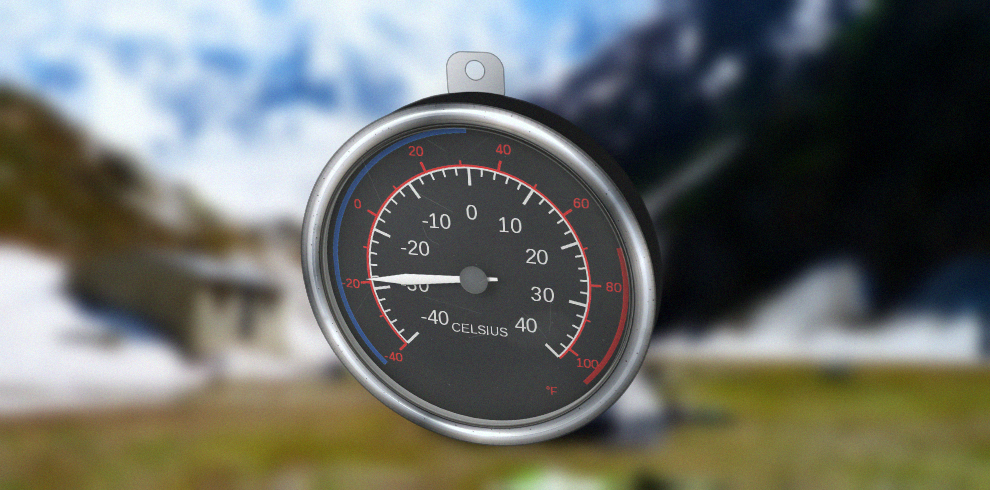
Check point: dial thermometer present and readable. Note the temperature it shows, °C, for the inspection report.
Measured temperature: -28 °C
